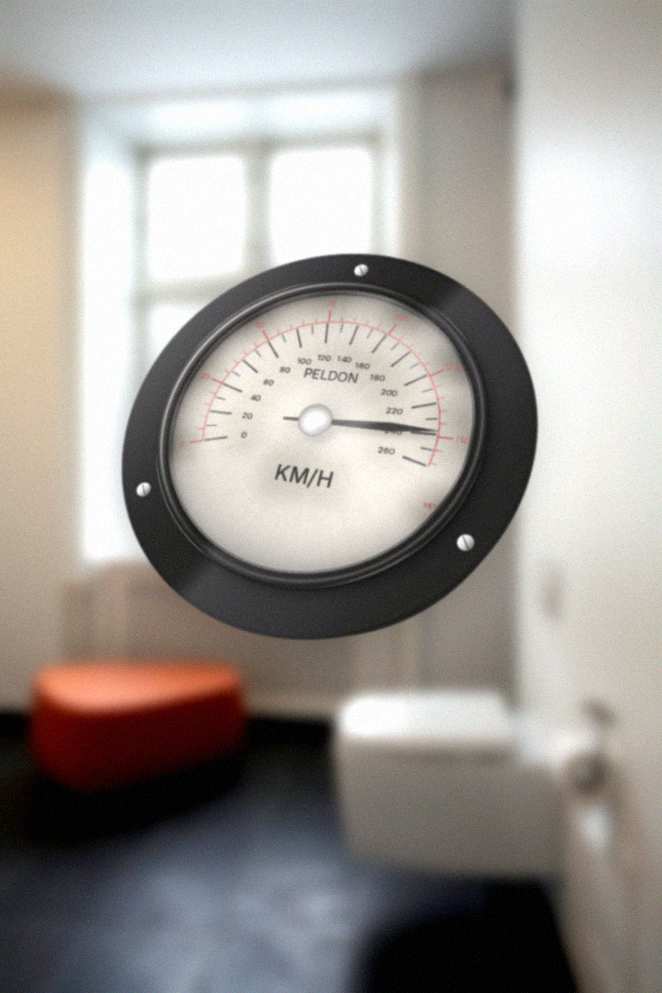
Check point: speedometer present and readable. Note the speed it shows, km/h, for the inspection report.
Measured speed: 240 km/h
